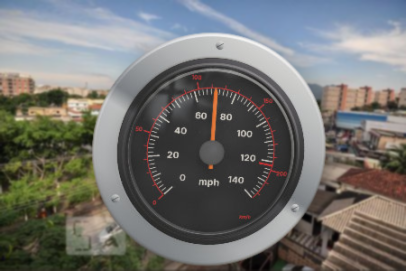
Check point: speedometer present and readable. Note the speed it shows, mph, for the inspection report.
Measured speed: 70 mph
